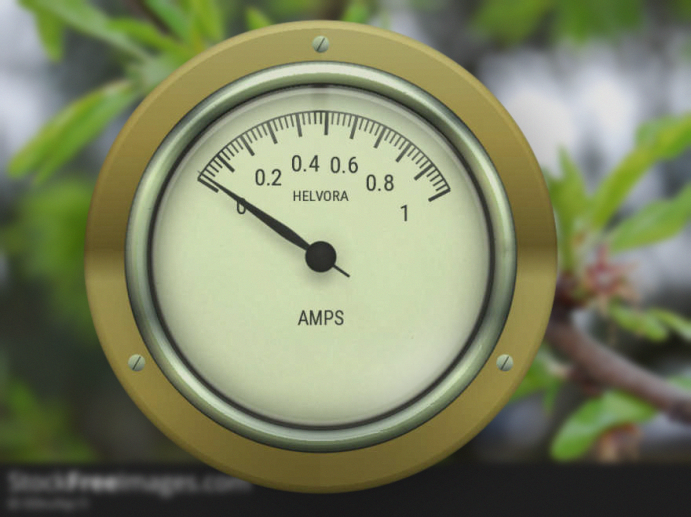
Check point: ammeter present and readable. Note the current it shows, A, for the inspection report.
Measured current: 0.02 A
